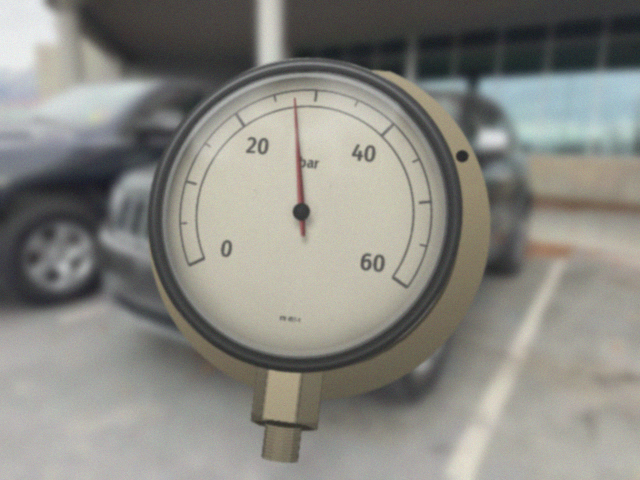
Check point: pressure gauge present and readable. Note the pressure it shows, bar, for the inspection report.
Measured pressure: 27.5 bar
